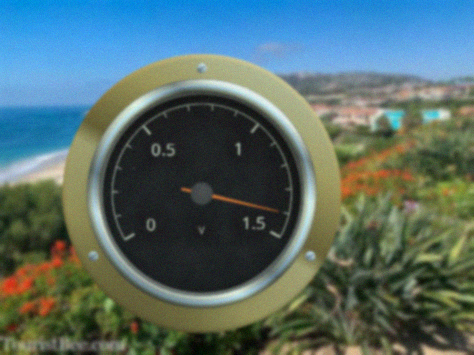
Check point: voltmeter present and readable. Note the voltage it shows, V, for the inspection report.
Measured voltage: 1.4 V
